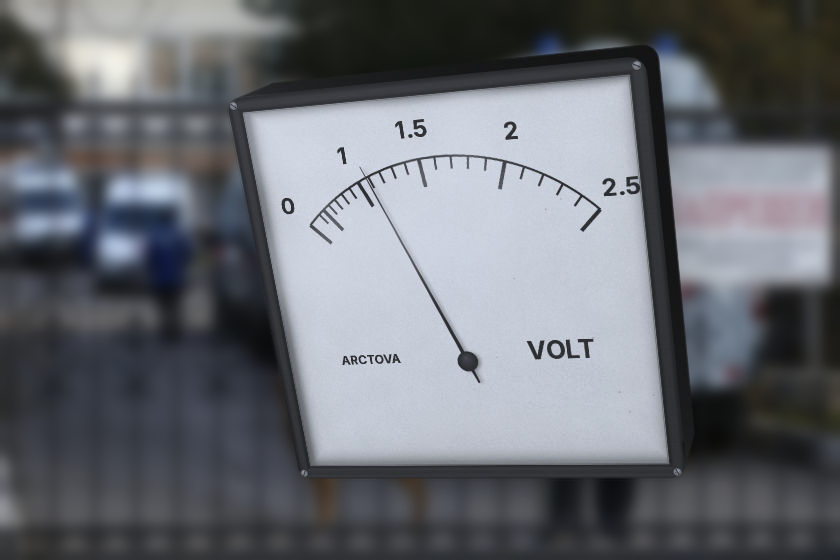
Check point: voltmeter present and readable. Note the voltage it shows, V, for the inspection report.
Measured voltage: 1.1 V
